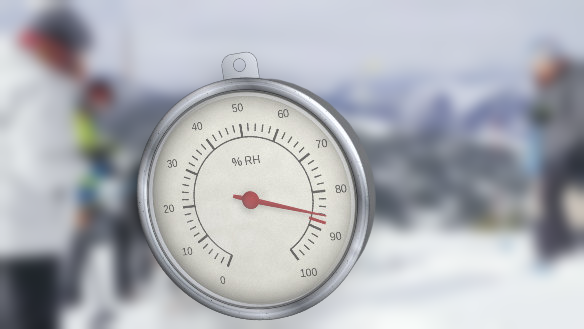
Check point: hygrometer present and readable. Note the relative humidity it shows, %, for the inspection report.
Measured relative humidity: 86 %
